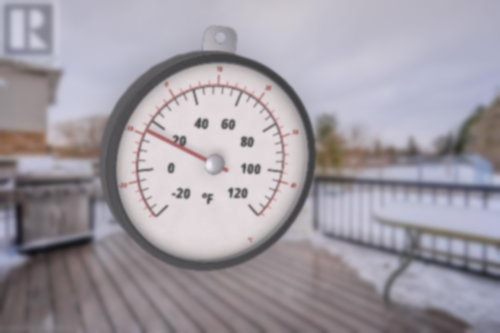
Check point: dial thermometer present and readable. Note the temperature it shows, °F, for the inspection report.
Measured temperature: 16 °F
